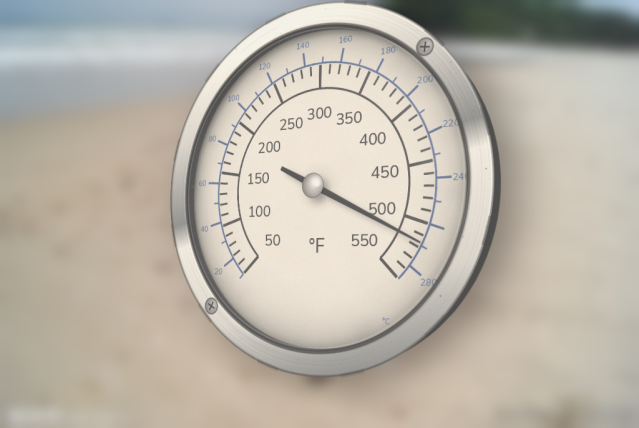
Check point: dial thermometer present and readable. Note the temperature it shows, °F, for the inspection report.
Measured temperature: 515 °F
